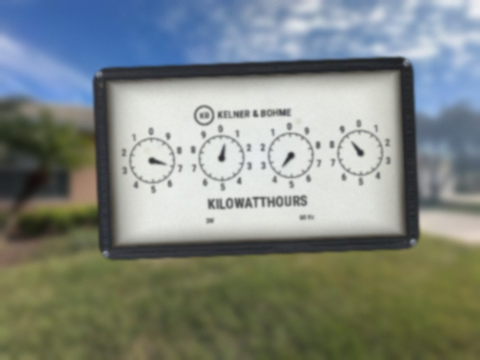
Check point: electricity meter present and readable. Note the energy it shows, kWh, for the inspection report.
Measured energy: 7039 kWh
